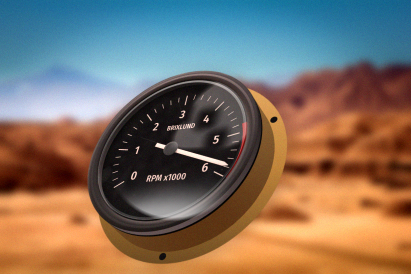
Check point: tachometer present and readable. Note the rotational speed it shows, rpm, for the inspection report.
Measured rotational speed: 5800 rpm
